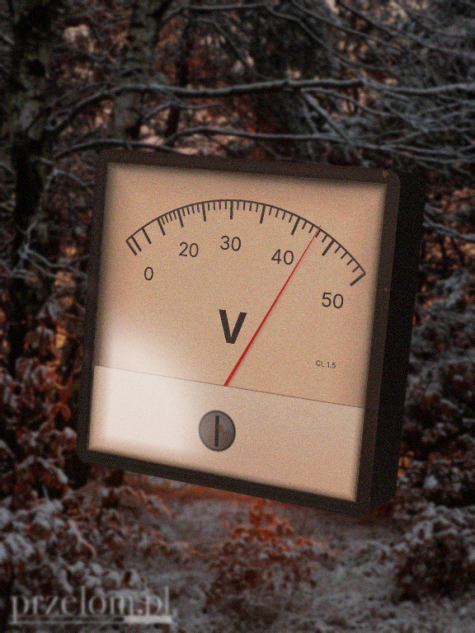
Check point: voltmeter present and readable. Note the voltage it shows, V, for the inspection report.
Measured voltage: 43 V
